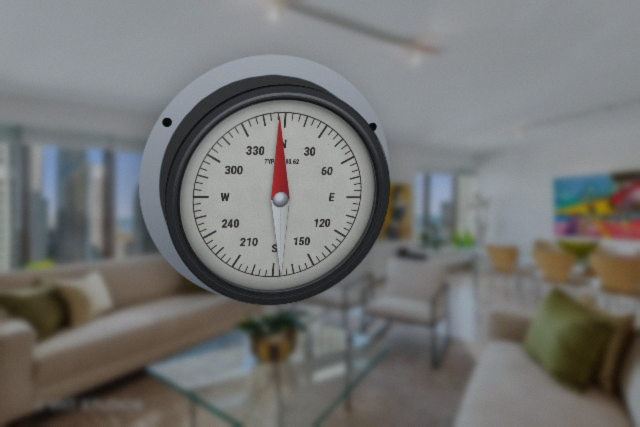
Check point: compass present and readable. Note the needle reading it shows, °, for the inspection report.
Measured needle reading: 355 °
